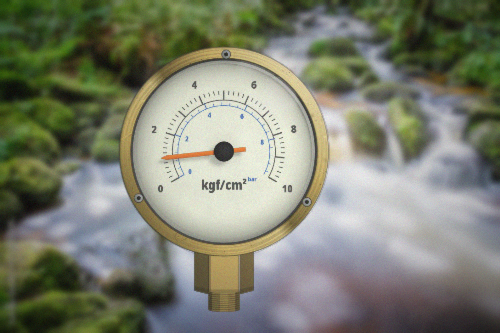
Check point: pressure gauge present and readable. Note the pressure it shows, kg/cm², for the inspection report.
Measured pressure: 1 kg/cm²
